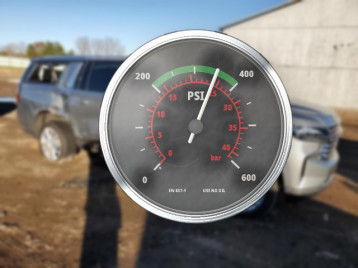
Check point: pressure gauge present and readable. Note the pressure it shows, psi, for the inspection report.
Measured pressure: 350 psi
